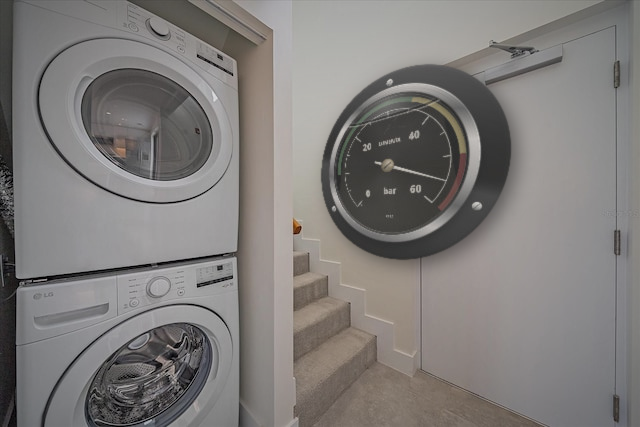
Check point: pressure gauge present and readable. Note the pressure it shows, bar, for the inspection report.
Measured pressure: 55 bar
